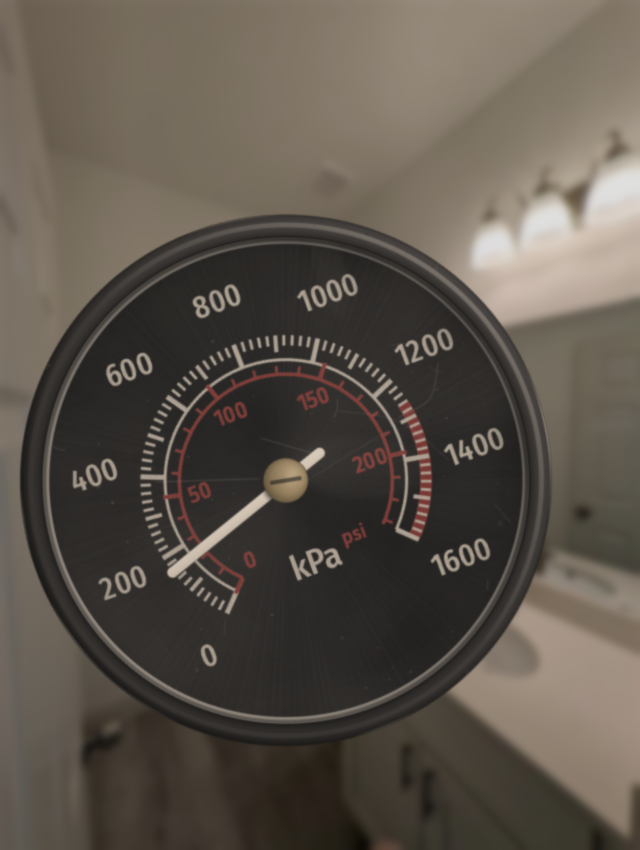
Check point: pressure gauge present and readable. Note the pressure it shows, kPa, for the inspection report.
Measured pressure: 160 kPa
